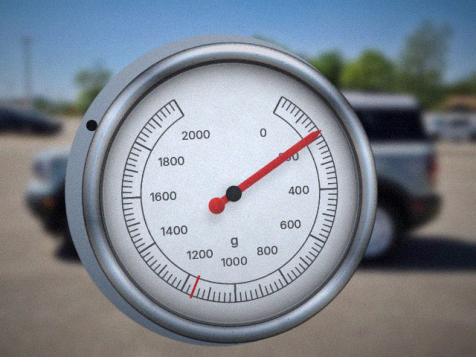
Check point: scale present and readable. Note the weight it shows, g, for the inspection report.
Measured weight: 180 g
